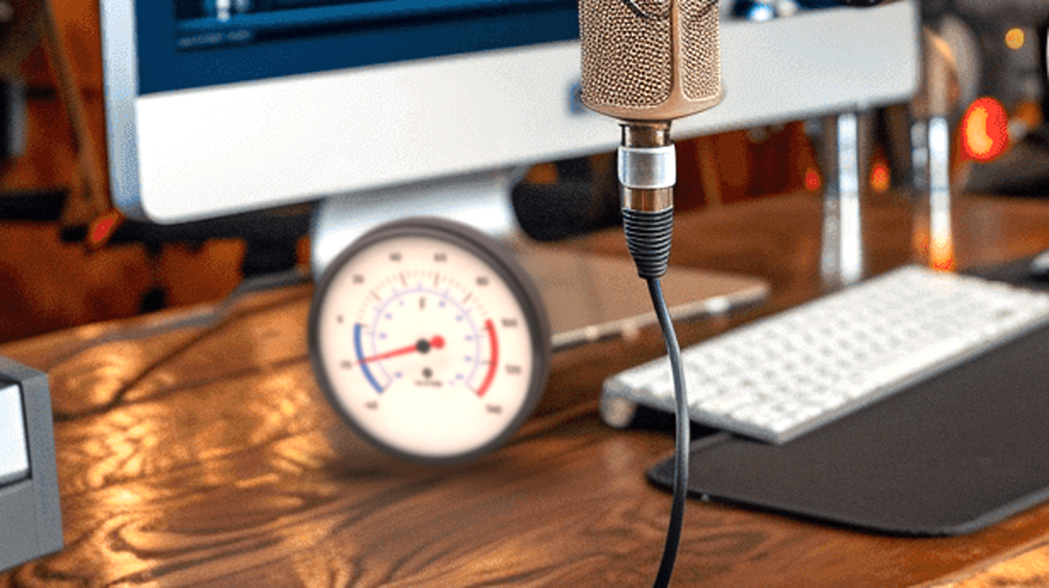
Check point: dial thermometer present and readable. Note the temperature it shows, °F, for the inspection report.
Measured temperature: -20 °F
